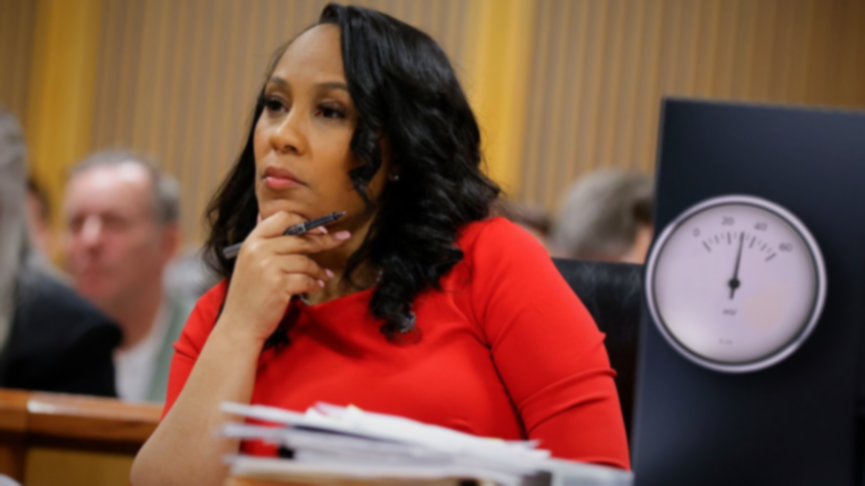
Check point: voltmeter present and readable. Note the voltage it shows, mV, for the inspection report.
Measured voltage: 30 mV
